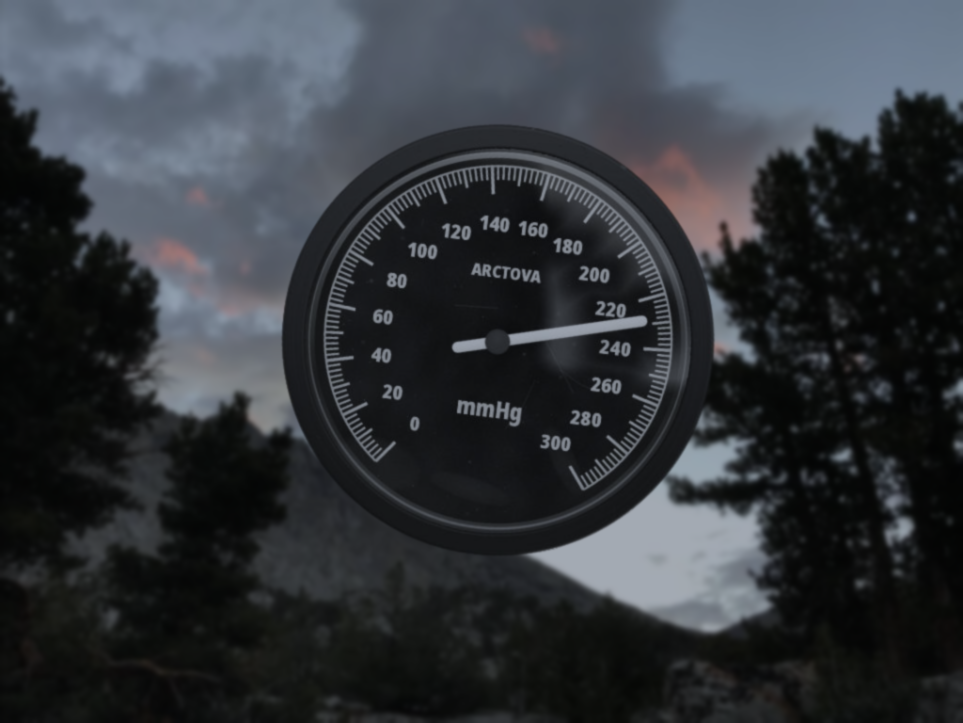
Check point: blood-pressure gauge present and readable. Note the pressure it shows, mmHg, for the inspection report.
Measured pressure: 228 mmHg
